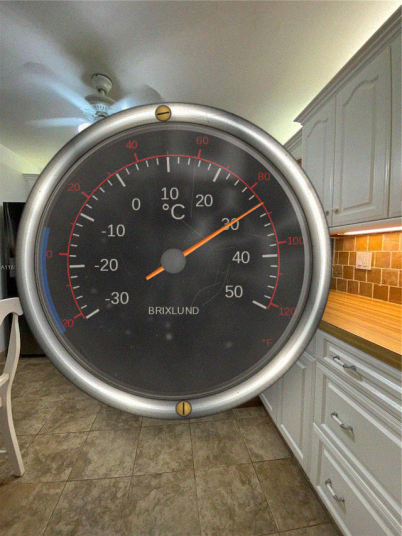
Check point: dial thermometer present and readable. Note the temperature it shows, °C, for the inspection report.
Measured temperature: 30 °C
